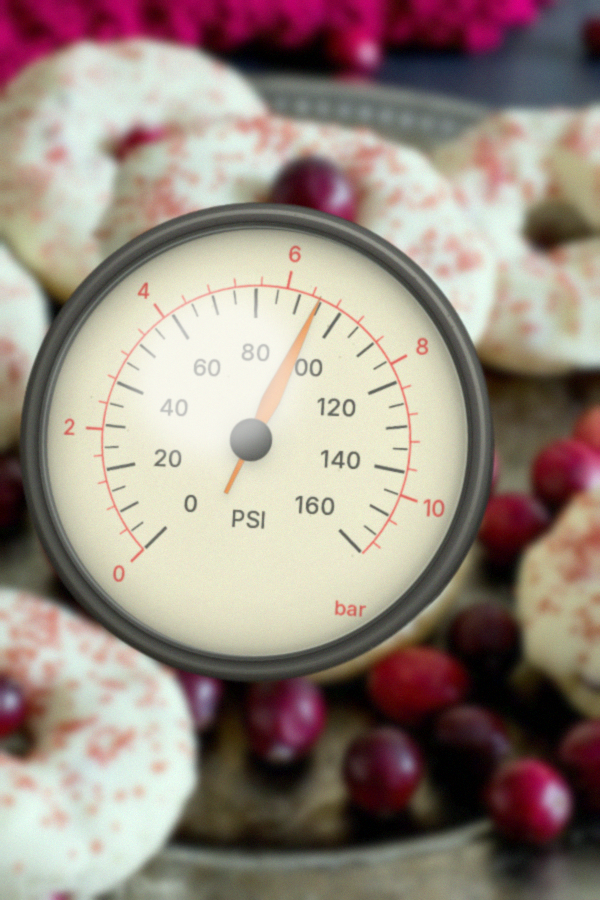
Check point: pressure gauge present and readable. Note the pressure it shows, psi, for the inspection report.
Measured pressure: 95 psi
